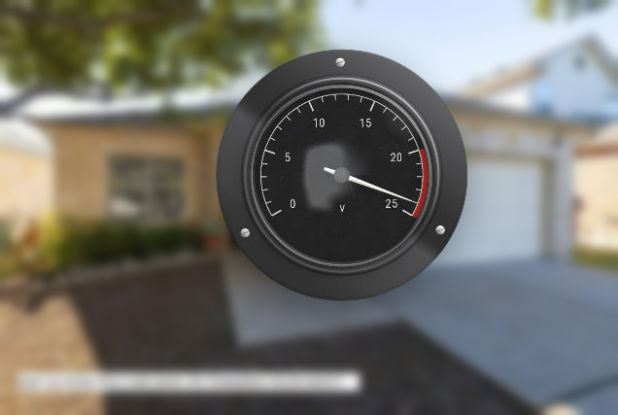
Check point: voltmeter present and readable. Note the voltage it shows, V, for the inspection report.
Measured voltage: 24 V
